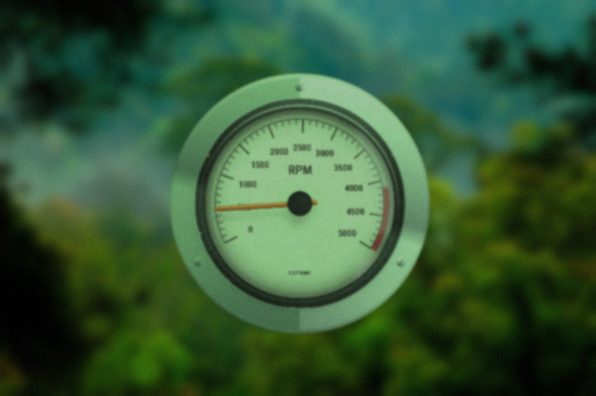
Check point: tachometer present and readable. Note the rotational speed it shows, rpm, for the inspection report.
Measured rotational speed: 500 rpm
